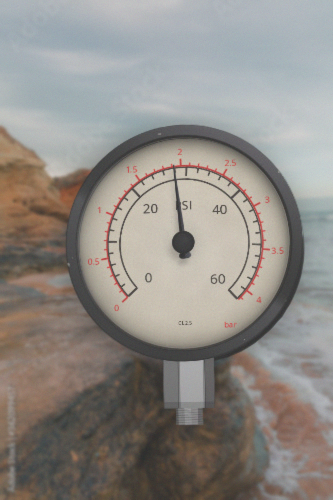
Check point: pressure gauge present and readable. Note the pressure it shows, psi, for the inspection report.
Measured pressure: 28 psi
